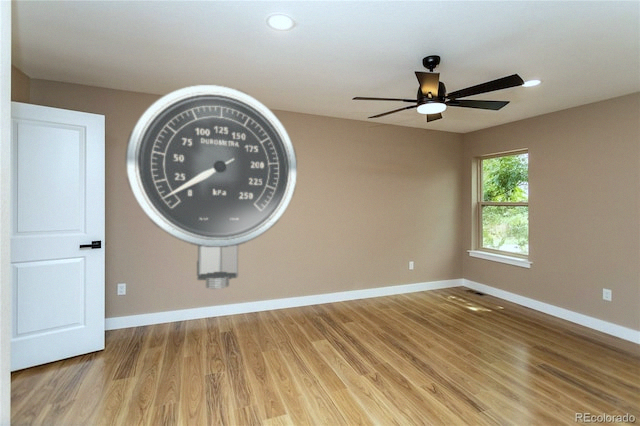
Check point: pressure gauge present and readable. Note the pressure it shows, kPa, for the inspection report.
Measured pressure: 10 kPa
